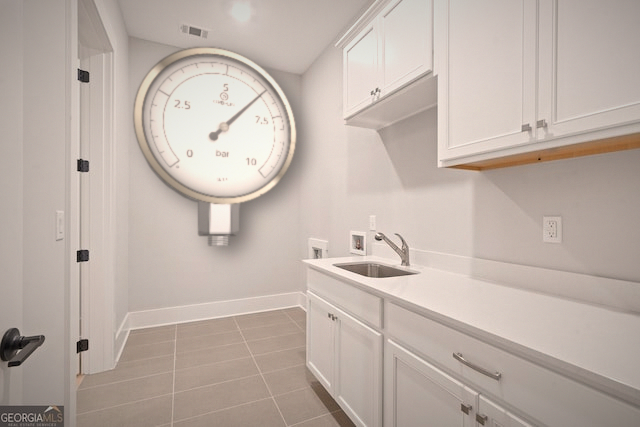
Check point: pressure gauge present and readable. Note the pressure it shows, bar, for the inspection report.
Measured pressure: 6.5 bar
